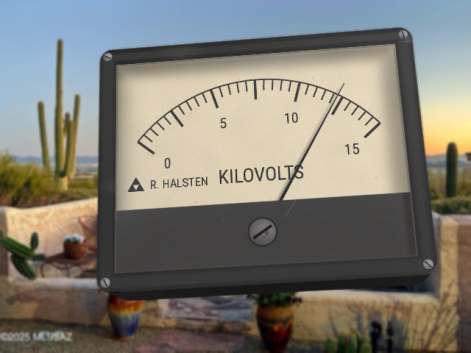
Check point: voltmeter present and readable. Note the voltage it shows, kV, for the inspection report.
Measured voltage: 12.25 kV
